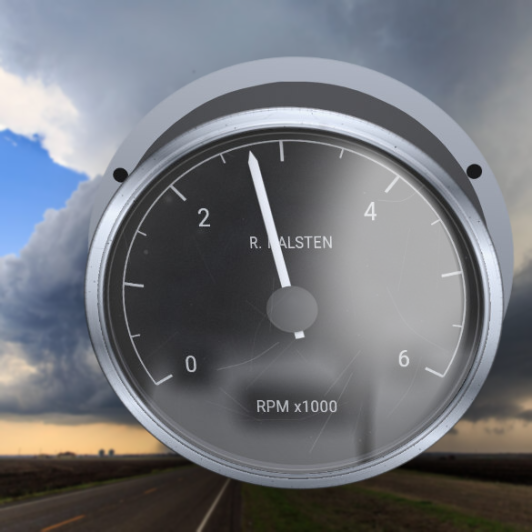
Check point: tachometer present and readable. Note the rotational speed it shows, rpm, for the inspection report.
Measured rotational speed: 2750 rpm
